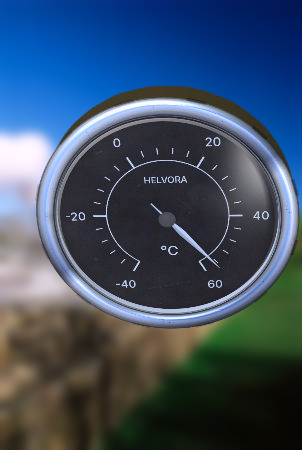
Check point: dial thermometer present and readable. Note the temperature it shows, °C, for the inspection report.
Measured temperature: 56 °C
